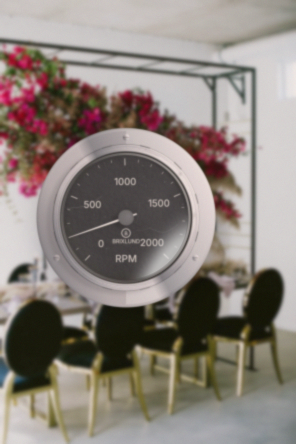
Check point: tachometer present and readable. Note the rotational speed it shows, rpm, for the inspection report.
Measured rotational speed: 200 rpm
